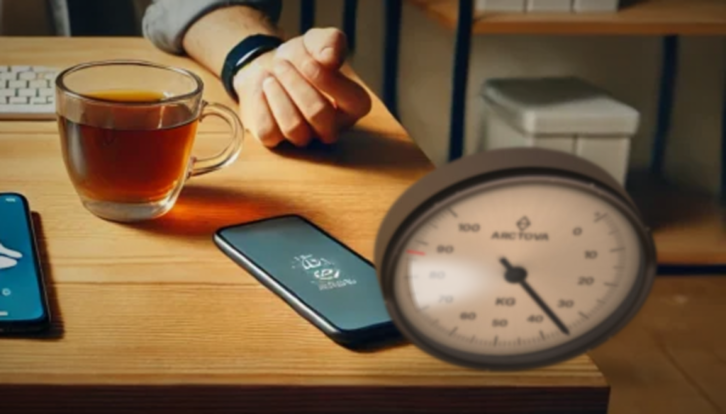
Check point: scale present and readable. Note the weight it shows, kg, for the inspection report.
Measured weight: 35 kg
